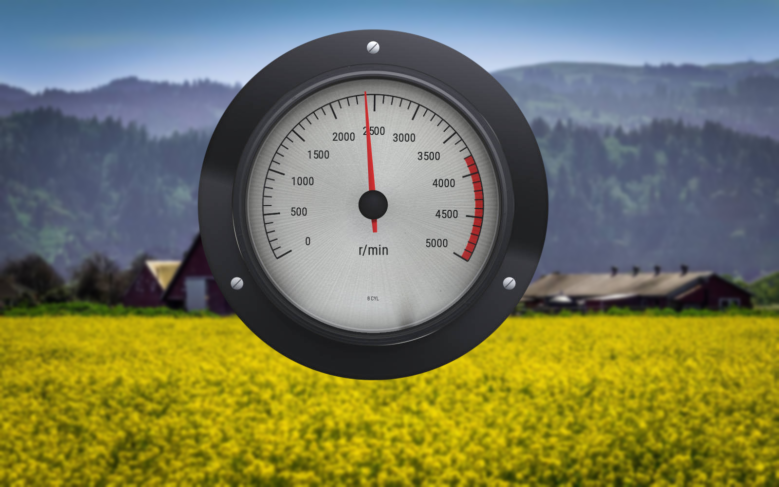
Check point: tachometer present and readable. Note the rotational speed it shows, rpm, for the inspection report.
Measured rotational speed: 2400 rpm
